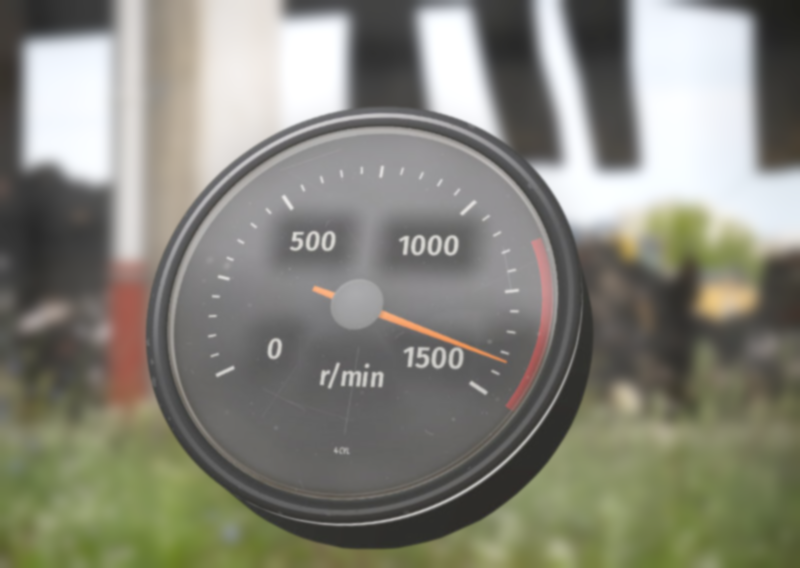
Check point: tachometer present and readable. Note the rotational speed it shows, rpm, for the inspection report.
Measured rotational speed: 1425 rpm
